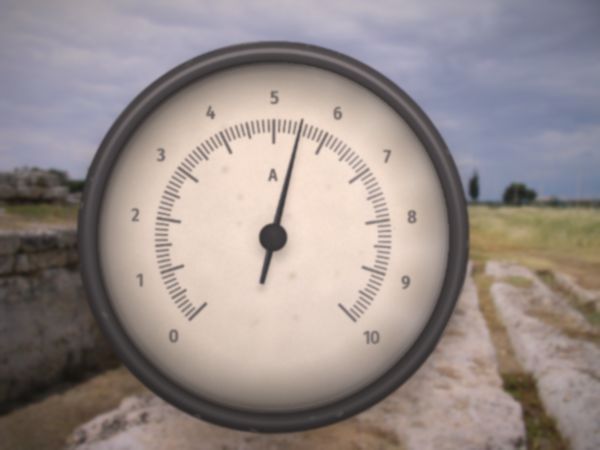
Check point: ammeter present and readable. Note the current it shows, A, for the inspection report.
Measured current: 5.5 A
